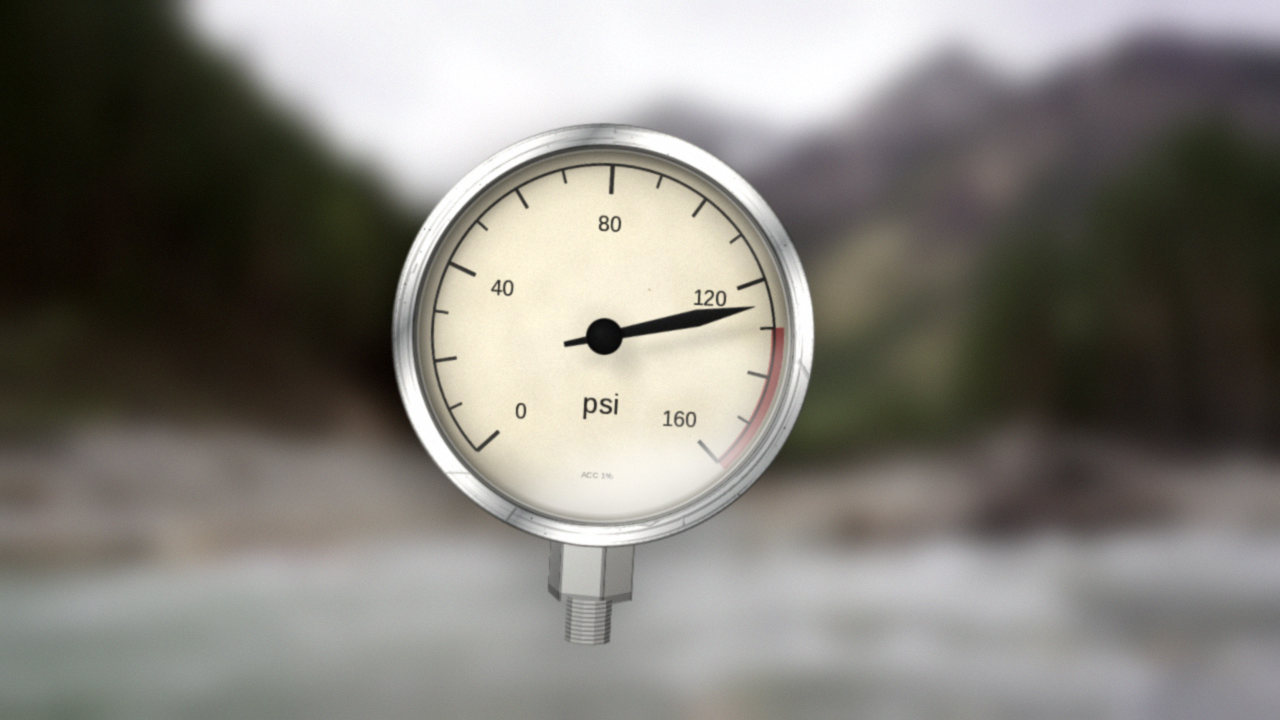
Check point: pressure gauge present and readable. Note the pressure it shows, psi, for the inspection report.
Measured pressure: 125 psi
